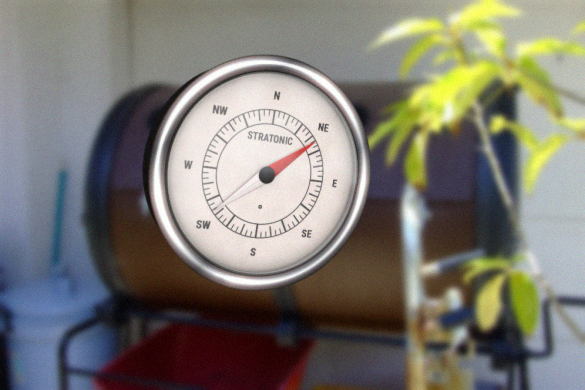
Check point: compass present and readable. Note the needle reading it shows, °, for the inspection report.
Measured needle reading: 50 °
